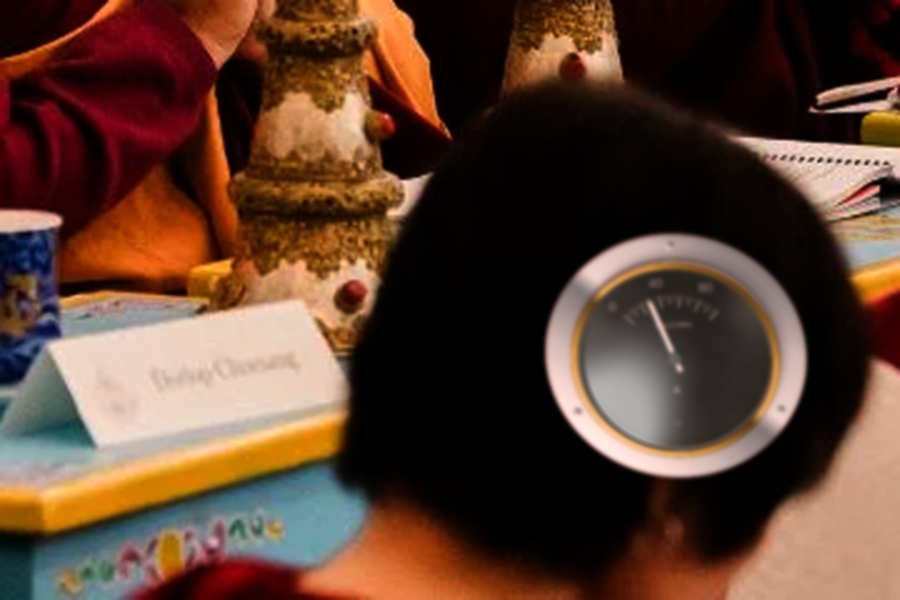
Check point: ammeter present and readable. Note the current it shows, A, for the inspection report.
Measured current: 30 A
